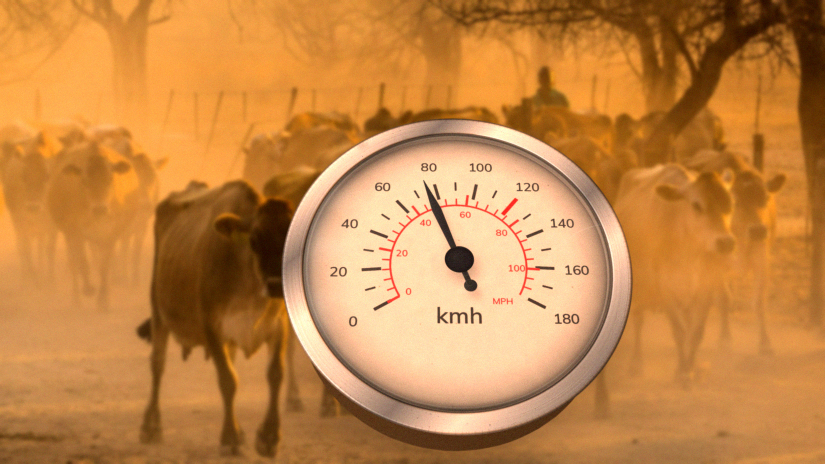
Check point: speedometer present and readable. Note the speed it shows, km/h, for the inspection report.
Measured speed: 75 km/h
